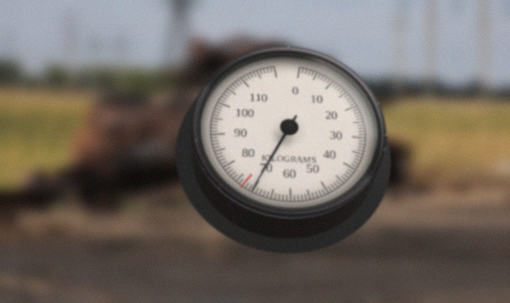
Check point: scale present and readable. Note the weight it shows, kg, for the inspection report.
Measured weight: 70 kg
